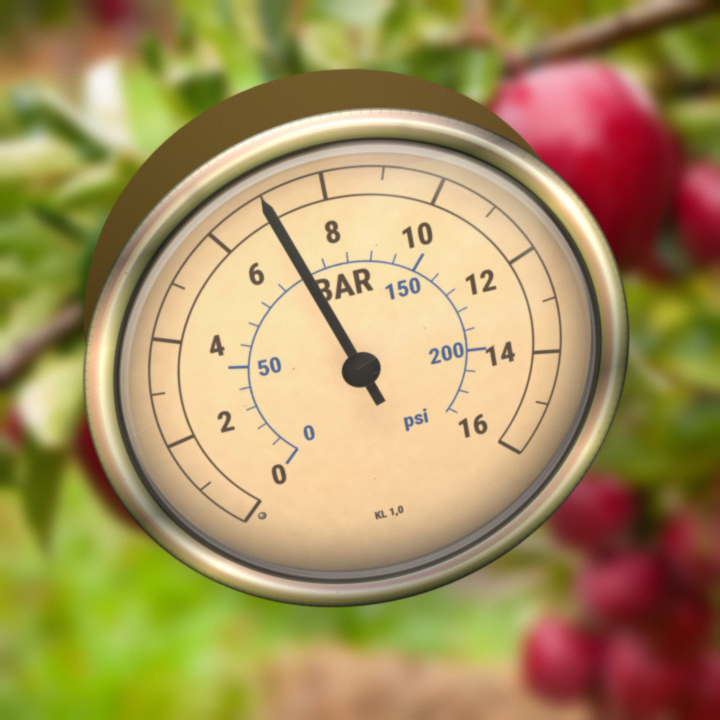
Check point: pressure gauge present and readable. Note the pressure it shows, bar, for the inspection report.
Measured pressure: 7 bar
